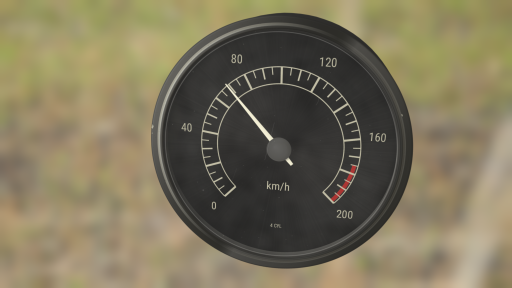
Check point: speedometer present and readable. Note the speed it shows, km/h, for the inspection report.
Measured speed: 70 km/h
